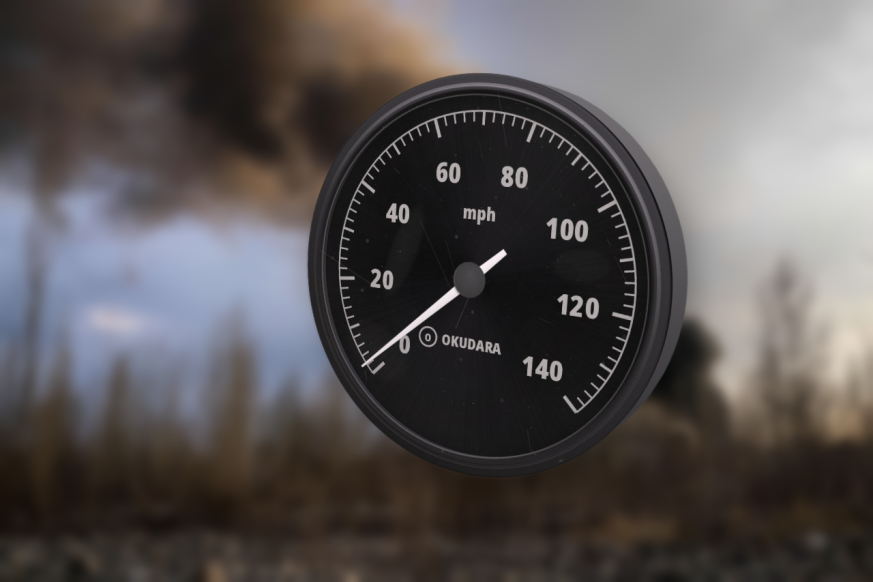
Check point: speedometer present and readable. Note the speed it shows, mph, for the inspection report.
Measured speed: 2 mph
